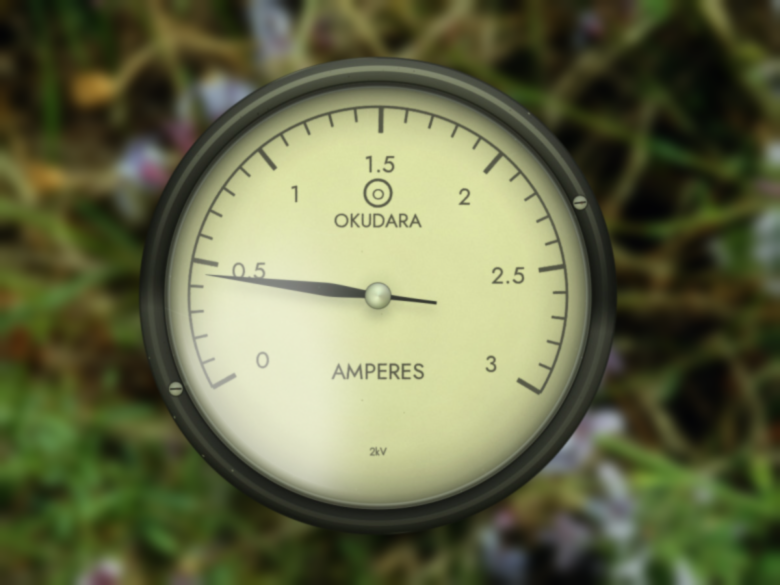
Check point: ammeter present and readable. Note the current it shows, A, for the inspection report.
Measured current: 0.45 A
